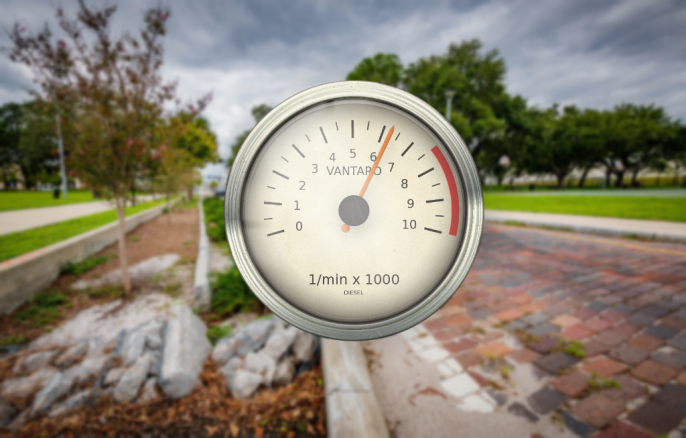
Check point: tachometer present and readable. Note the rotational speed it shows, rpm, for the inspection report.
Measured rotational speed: 6250 rpm
